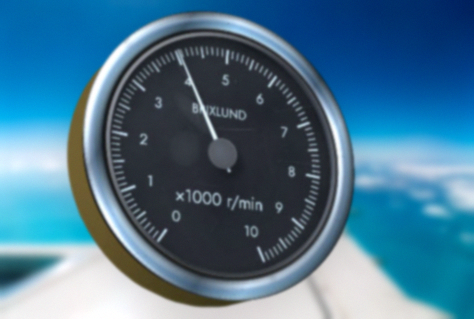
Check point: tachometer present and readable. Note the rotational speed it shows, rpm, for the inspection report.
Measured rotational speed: 4000 rpm
